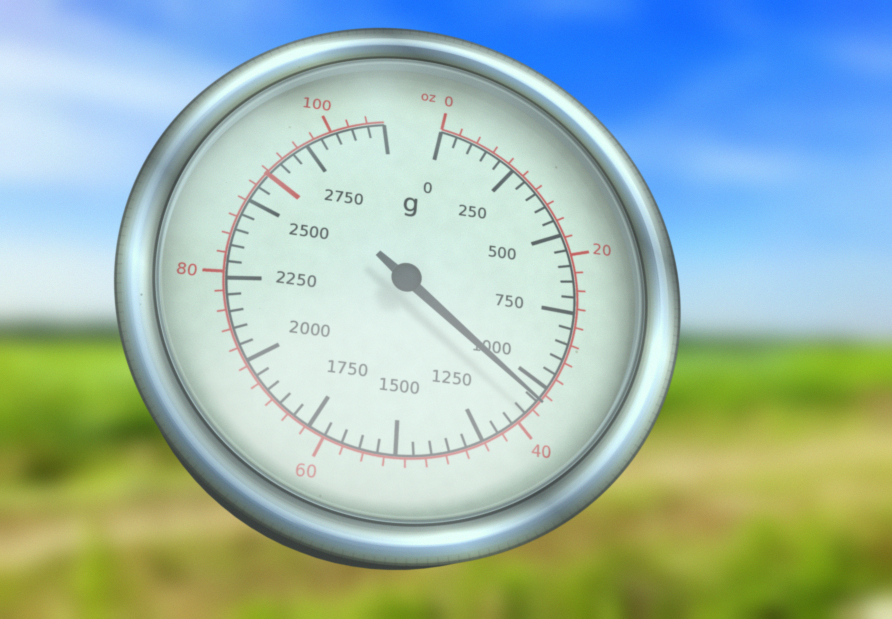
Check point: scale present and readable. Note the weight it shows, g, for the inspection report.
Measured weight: 1050 g
